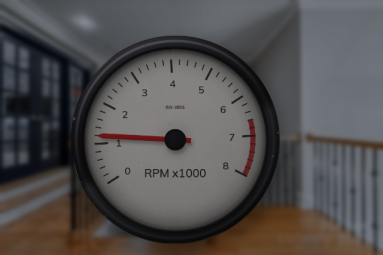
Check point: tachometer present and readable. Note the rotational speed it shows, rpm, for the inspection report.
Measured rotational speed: 1200 rpm
